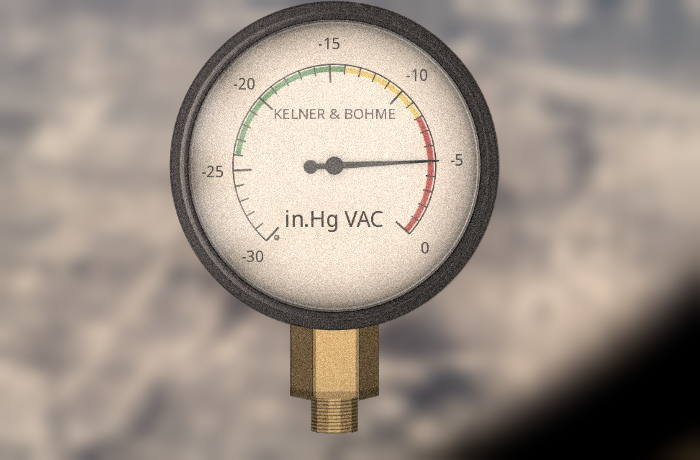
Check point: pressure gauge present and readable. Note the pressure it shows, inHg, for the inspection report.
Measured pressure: -5 inHg
